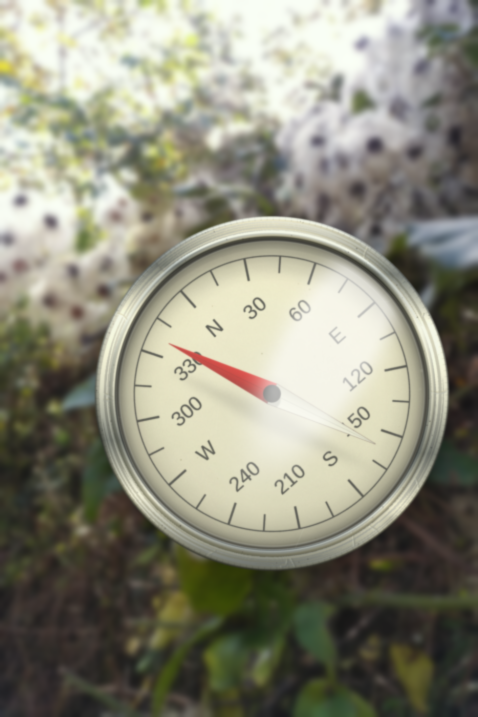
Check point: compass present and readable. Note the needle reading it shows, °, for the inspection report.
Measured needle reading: 337.5 °
